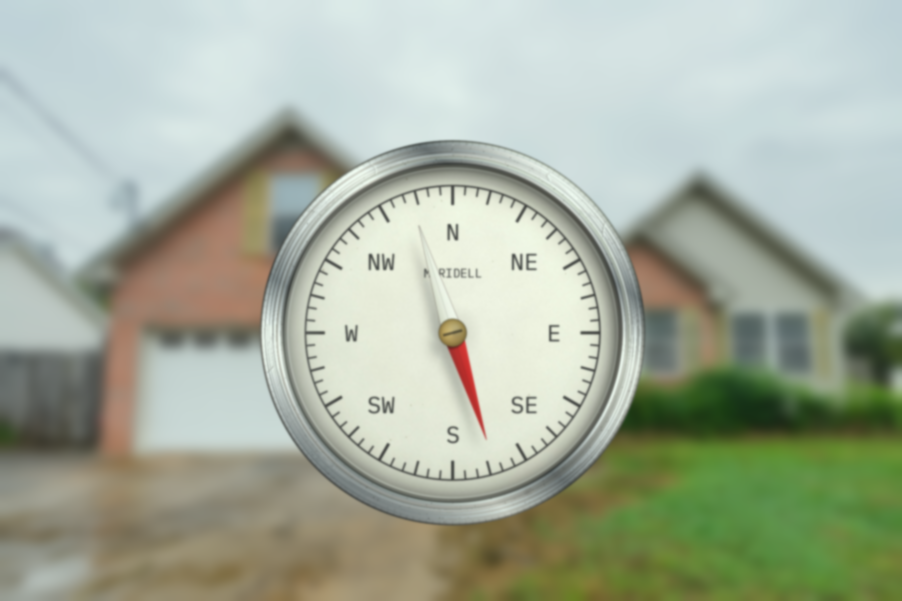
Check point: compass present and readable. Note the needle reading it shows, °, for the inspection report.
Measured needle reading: 162.5 °
